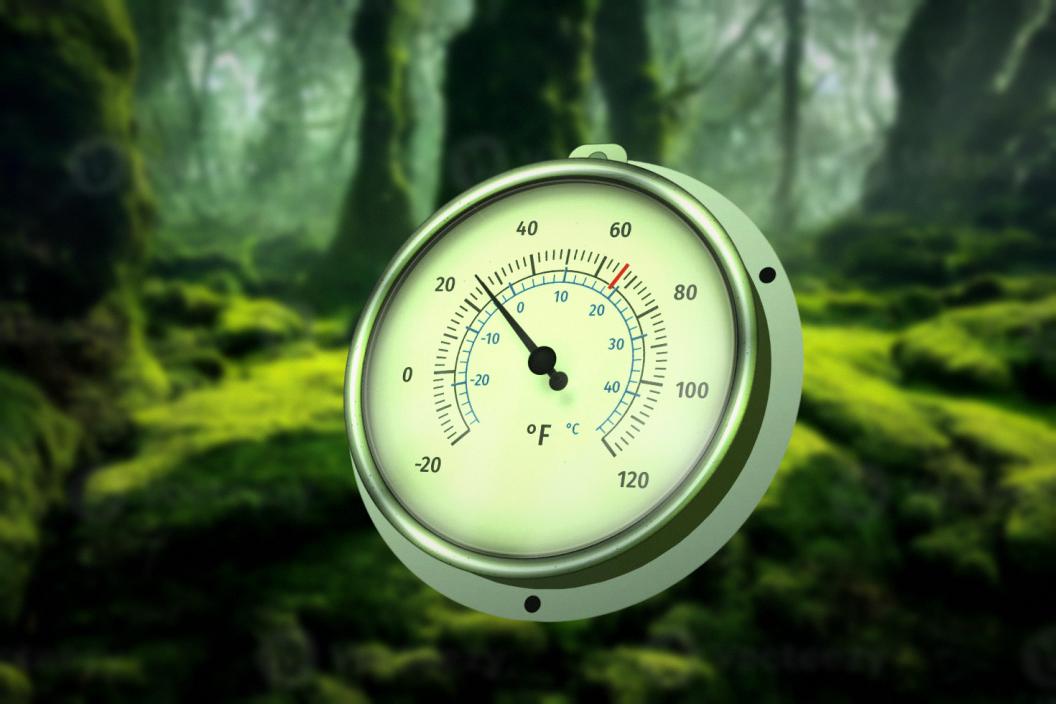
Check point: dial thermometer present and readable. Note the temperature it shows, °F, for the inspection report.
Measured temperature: 26 °F
